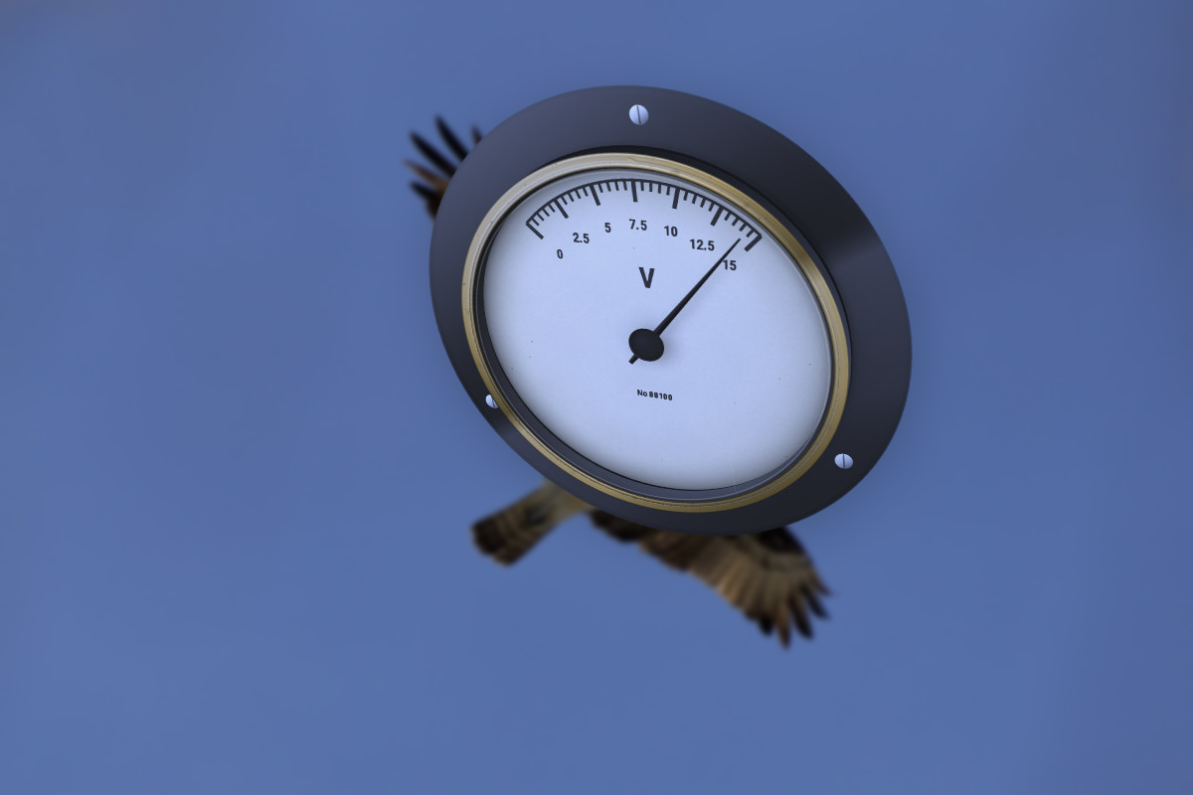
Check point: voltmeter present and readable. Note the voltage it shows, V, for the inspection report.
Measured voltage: 14.25 V
